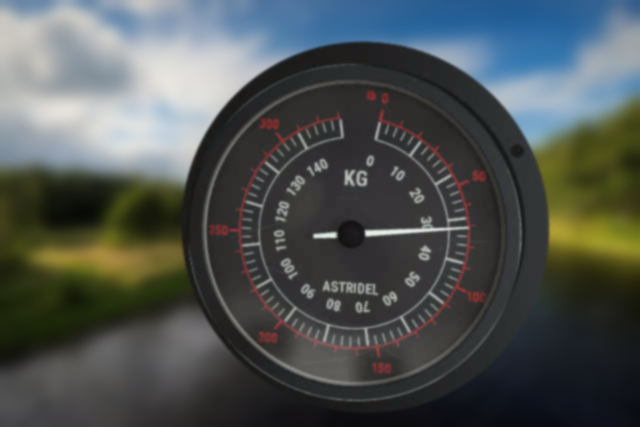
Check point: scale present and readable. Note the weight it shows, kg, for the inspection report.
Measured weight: 32 kg
